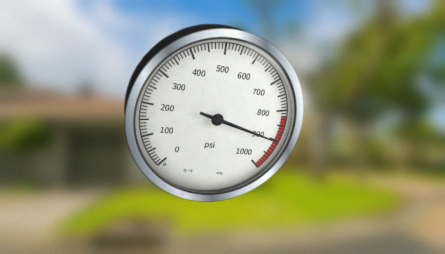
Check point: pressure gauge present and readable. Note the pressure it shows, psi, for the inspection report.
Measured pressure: 900 psi
